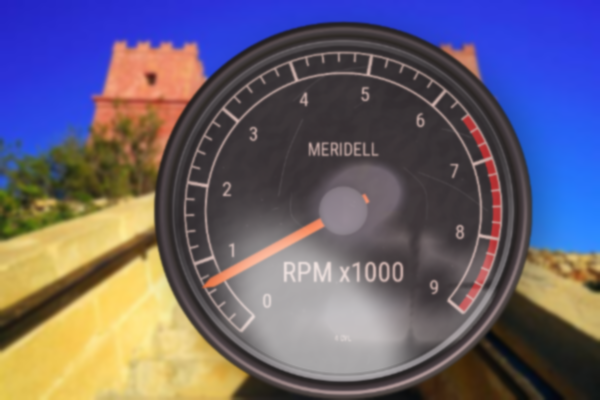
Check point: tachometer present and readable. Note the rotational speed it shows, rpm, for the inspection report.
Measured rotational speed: 700 rpm
